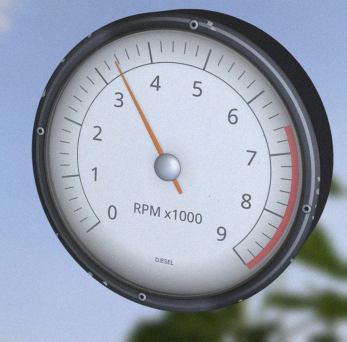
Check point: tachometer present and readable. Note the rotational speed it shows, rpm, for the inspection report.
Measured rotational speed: 3400 rpm
